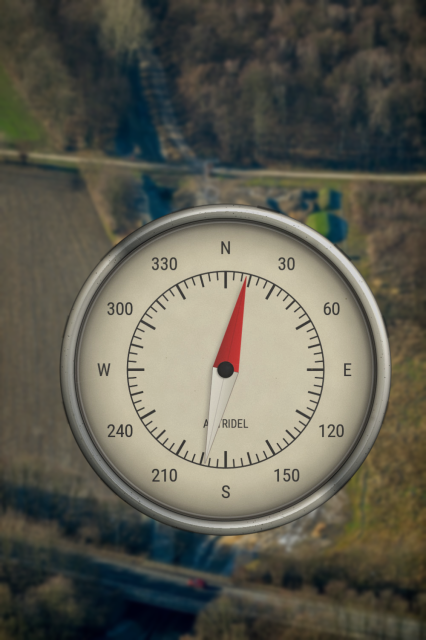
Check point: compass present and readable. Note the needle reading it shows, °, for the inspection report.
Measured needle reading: 12.5 °
